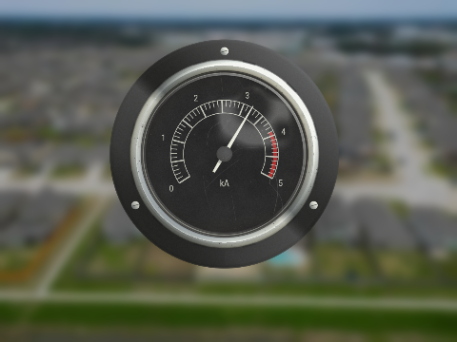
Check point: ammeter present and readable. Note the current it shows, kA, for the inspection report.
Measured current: 3.2 kA
